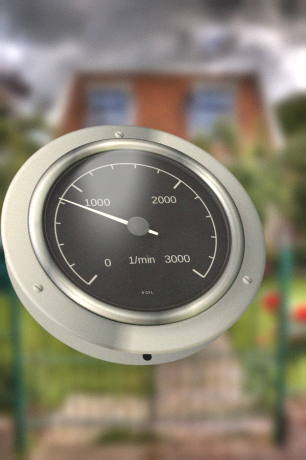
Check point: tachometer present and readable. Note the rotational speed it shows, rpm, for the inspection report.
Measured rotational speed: 800 rpm
